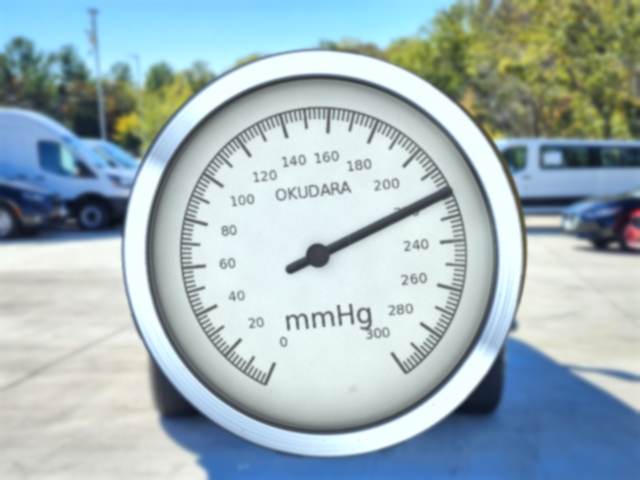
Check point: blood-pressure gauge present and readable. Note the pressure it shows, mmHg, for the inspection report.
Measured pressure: 220 mmHg
